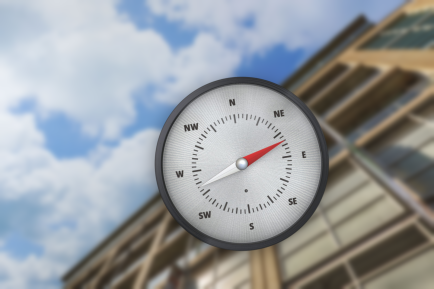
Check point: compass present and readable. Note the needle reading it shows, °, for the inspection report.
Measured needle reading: 70 °
